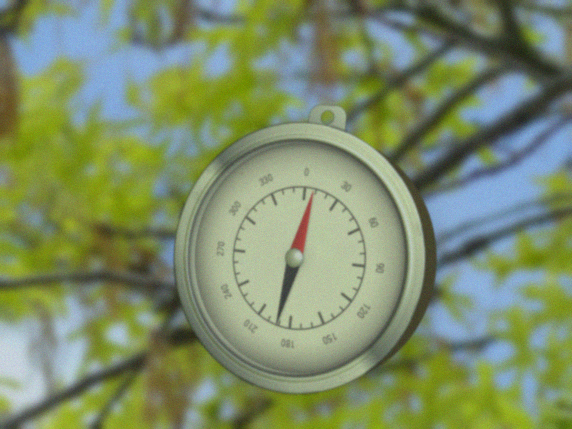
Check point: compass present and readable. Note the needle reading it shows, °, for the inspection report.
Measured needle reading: 10 °
